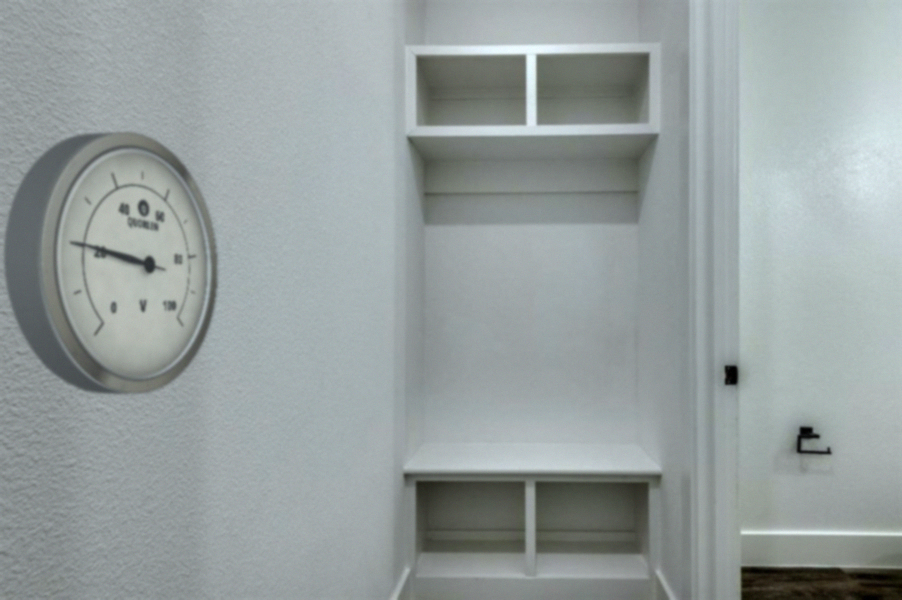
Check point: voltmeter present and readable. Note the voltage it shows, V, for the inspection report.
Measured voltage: 20 V
